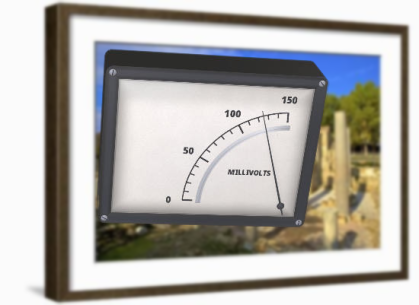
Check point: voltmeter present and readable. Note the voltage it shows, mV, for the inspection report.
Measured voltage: 125 mV
